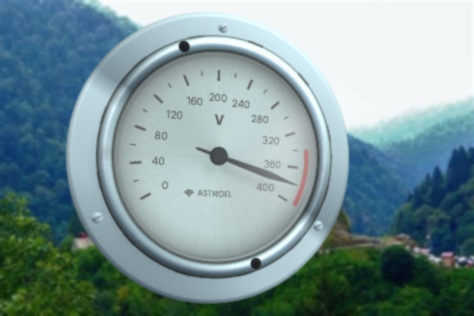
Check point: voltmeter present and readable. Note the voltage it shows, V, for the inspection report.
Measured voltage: 380 V
